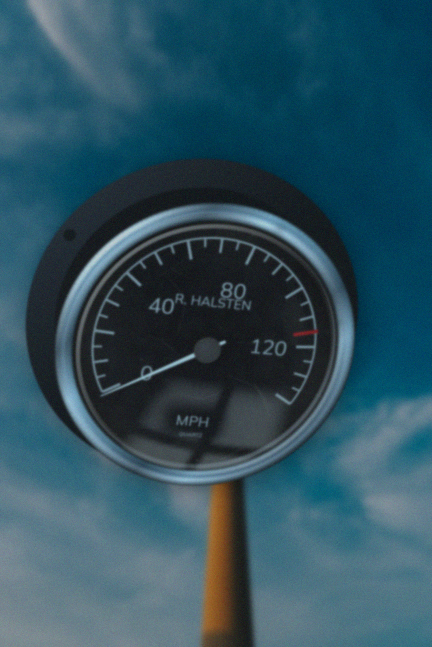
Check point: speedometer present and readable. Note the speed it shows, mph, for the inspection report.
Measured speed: 0 mph
